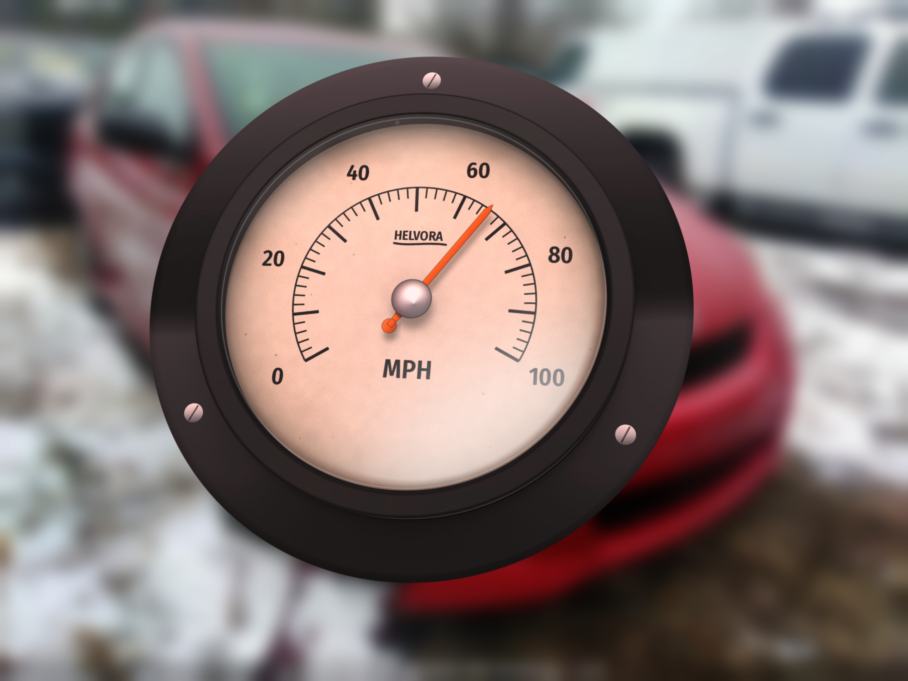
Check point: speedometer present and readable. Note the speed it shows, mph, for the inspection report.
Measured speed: 66 mph
